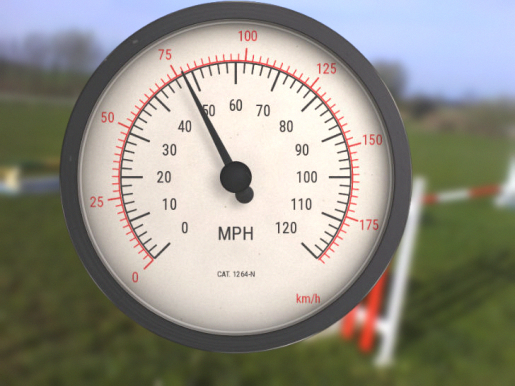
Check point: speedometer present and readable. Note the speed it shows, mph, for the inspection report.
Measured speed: 48 mph
